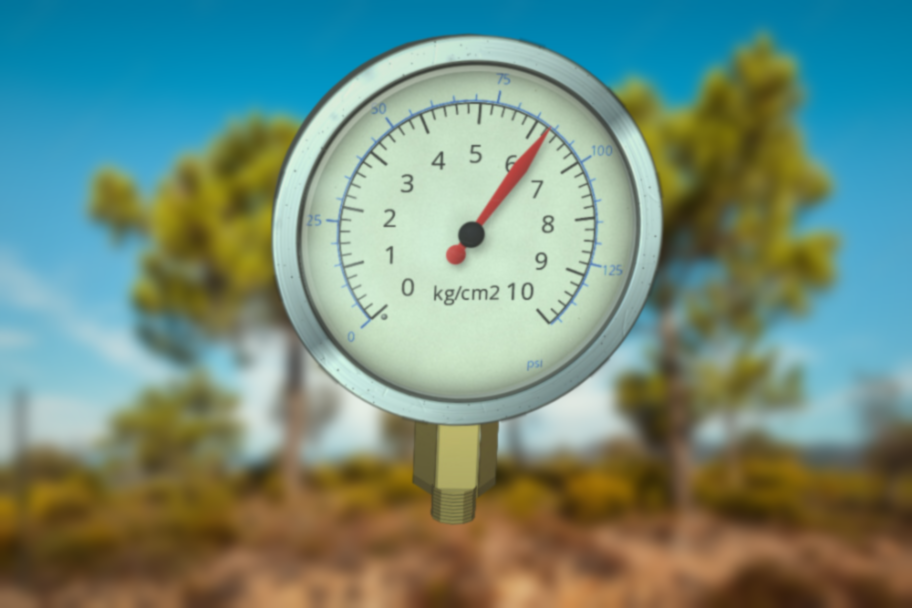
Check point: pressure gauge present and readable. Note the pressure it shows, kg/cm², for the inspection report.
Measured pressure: 6.2 kg/cm²
